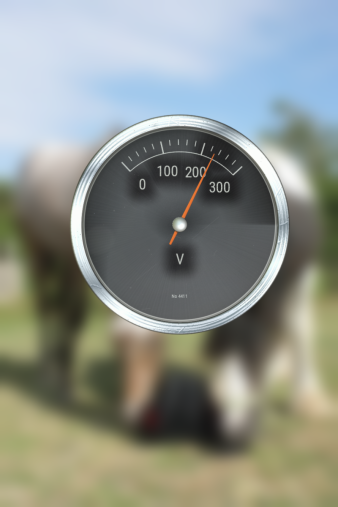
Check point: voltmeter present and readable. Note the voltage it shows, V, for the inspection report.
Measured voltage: 230 V
